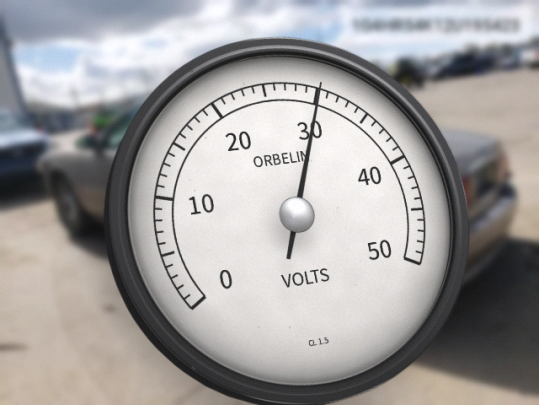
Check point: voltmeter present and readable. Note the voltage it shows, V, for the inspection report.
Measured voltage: 30 V
